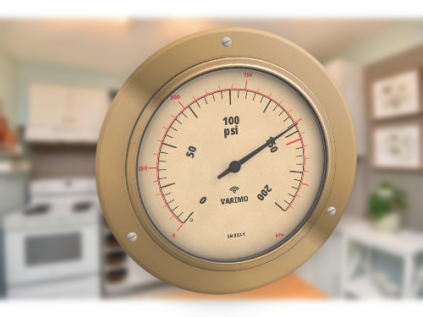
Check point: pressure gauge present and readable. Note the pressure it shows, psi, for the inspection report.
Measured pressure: 145 psi
